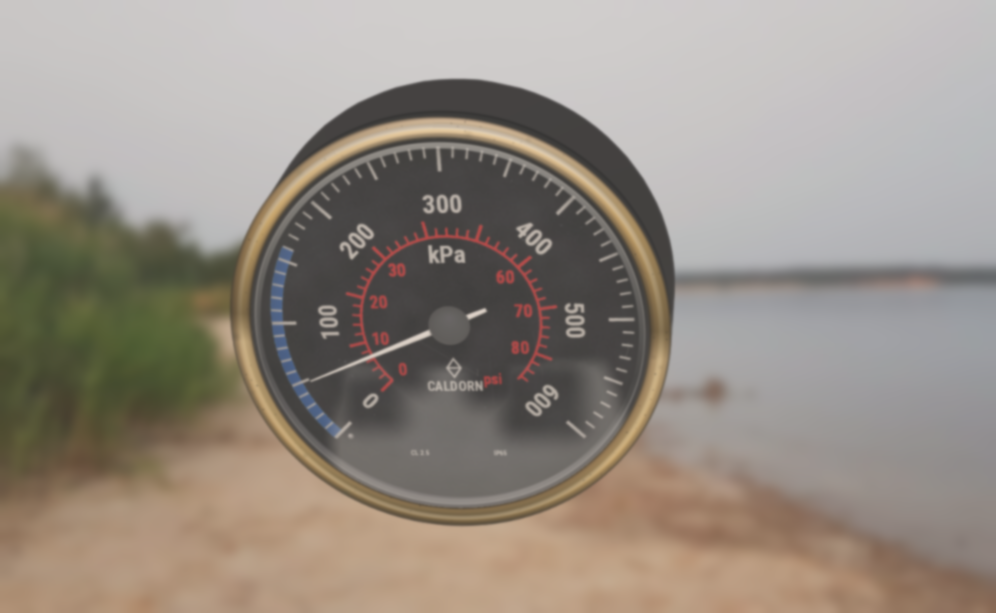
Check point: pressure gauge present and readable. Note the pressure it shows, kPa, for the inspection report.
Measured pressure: 50 kPa
